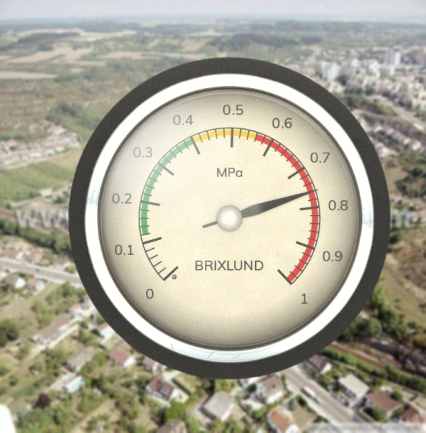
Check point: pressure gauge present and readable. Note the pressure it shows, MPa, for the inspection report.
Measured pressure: 0.76 MPa
